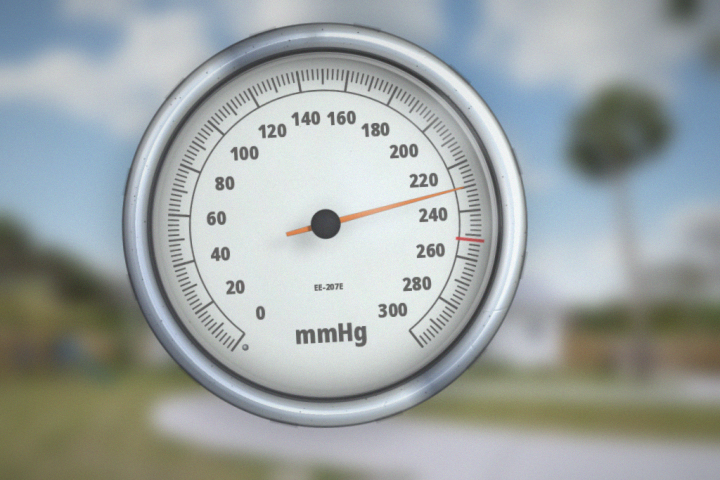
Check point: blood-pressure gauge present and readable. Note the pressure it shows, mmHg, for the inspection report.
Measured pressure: 230 mmHg
